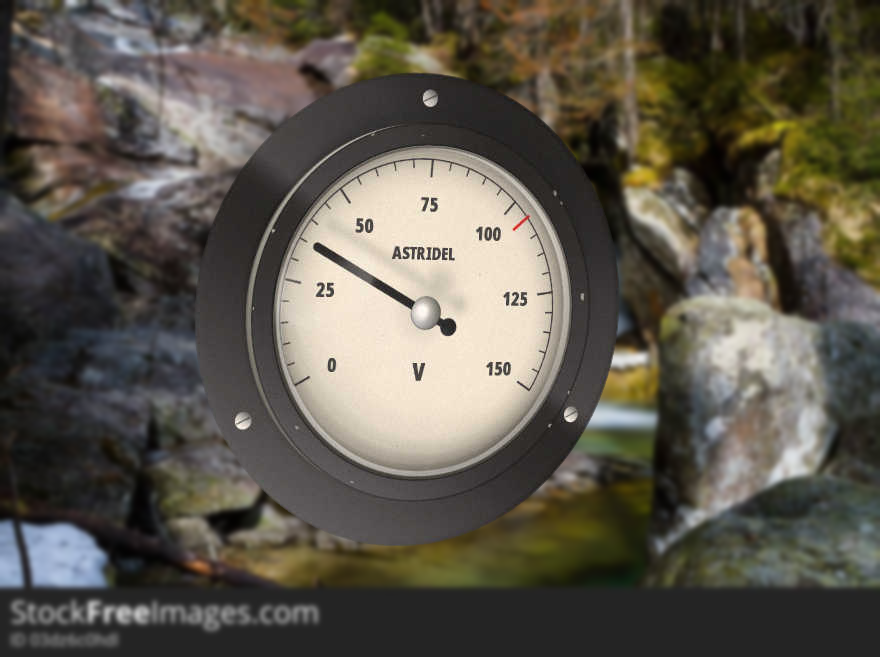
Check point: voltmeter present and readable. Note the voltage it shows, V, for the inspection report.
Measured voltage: 35 V
